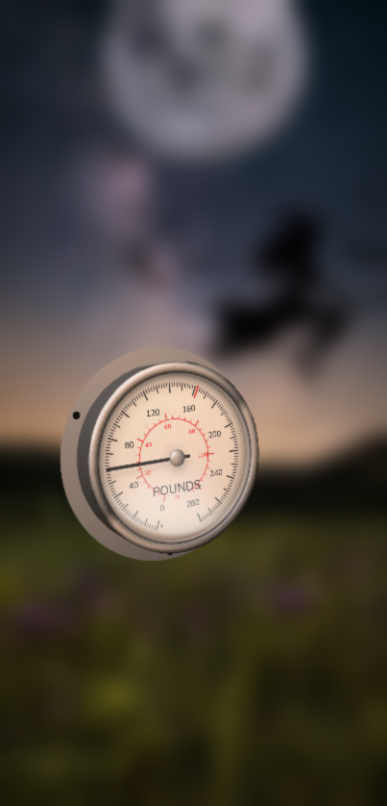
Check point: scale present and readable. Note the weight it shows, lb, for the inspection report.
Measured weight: 60 lb
